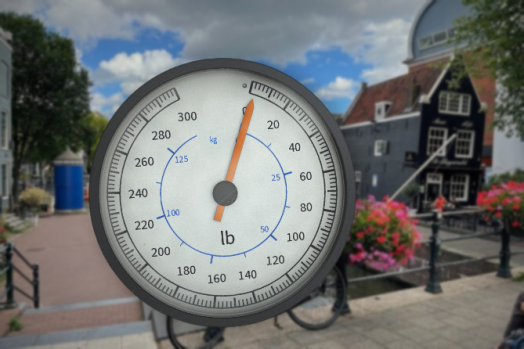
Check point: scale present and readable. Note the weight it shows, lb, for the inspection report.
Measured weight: 2 lb
